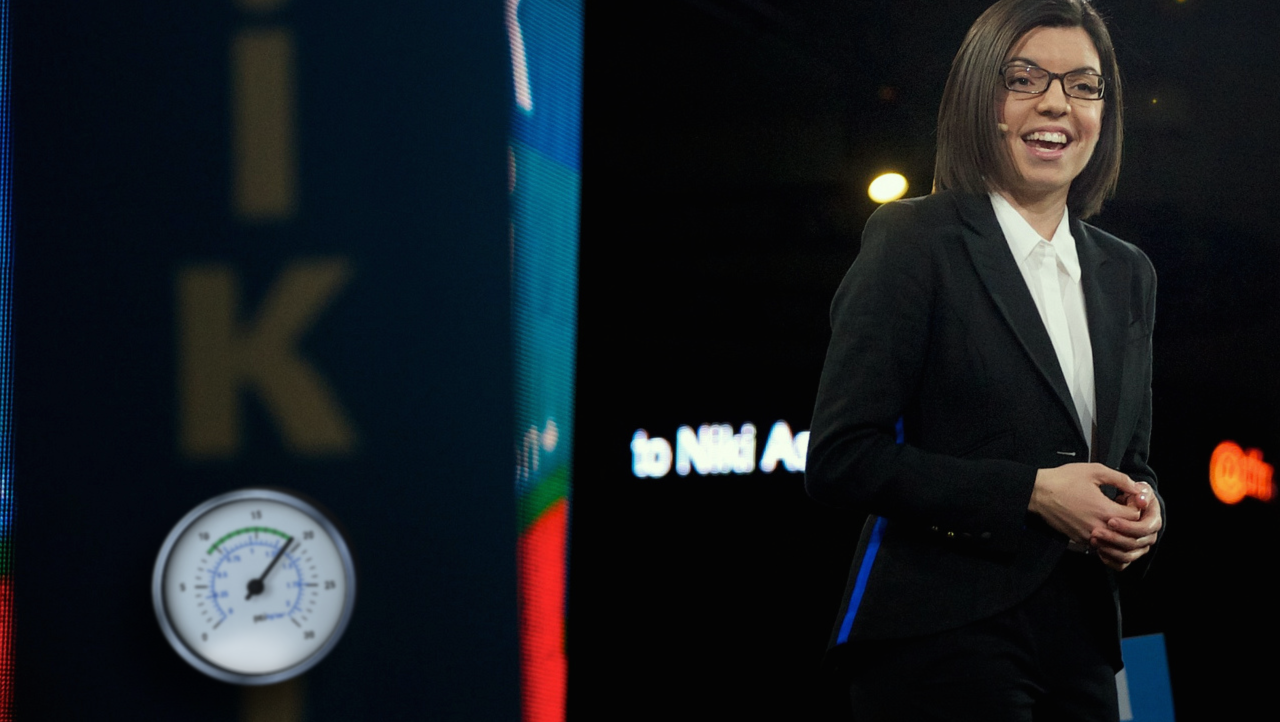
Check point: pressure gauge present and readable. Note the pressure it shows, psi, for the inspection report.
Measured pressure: 19 psi
